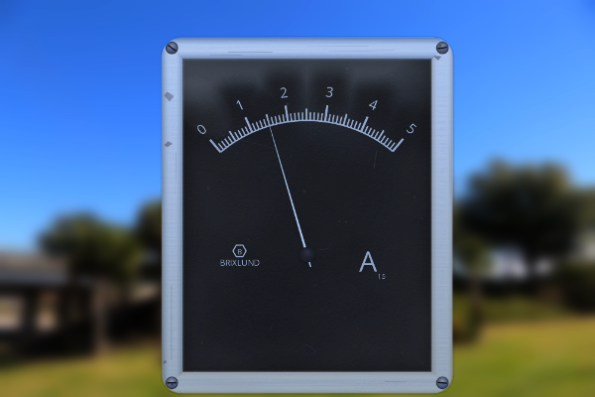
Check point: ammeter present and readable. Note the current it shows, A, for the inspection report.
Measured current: 1.5 A
